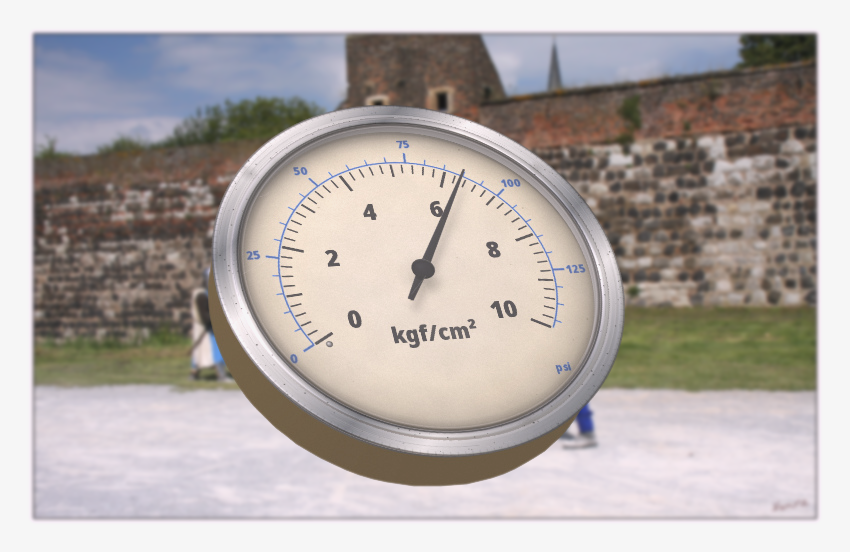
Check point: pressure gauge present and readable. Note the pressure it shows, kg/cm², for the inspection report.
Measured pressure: 6.3 kg/cm²
